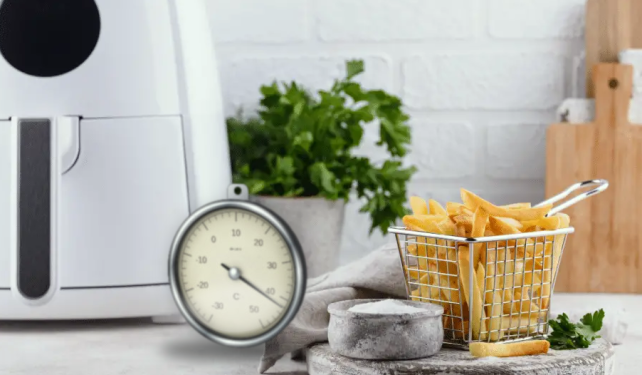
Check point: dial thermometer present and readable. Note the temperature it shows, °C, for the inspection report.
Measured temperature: 42 °C
